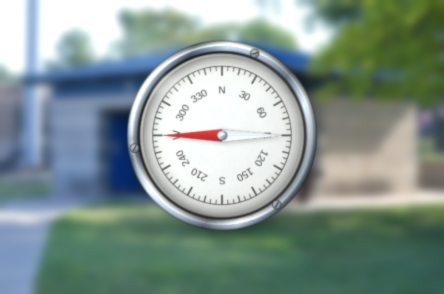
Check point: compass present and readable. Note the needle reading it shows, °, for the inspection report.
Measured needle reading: 270 °
